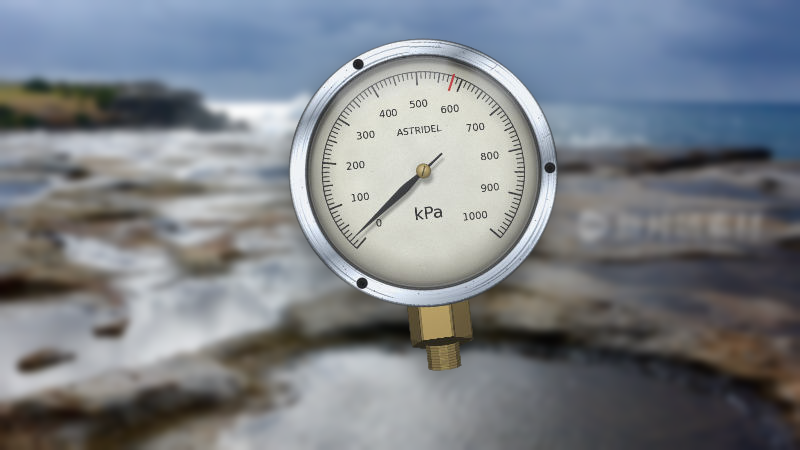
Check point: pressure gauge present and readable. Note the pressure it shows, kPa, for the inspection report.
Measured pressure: 20 kPa
